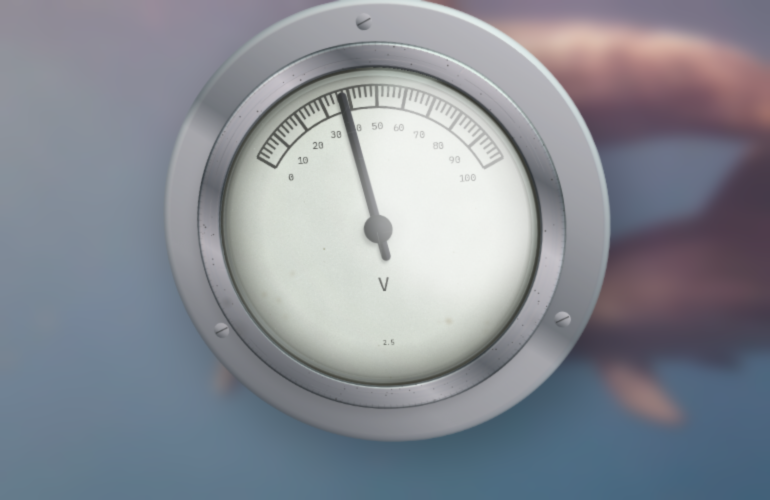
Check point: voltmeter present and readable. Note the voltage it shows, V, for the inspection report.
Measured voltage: 38 V
